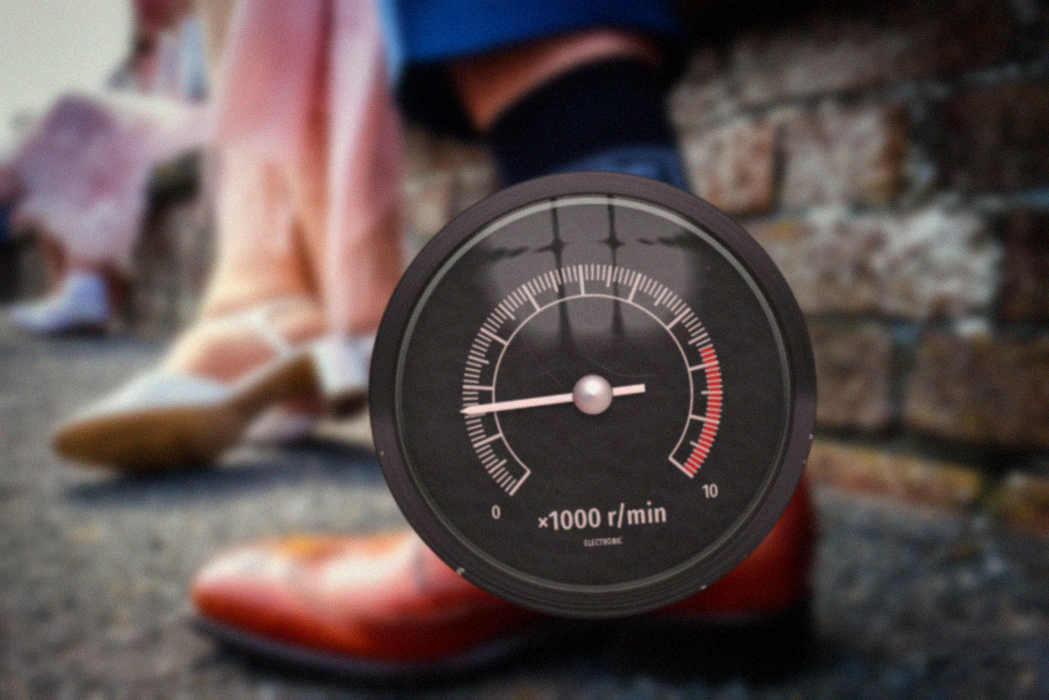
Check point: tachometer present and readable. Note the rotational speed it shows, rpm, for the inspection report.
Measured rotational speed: 1600 rpm
